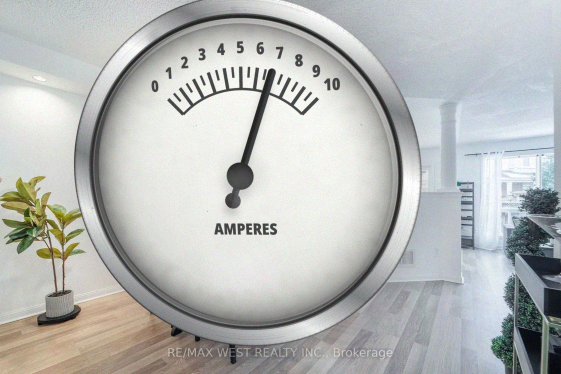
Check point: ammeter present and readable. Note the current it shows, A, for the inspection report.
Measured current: 7 A
